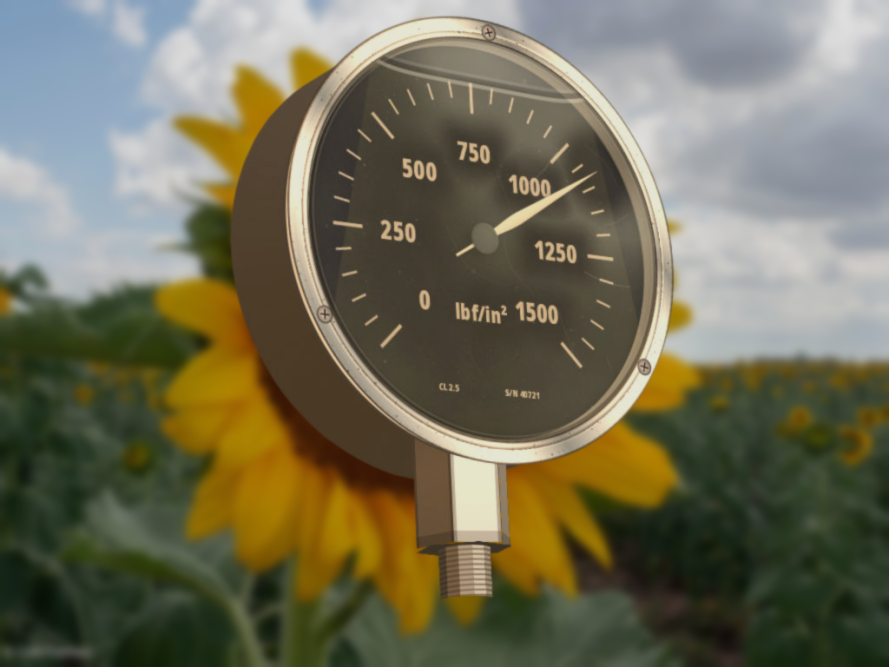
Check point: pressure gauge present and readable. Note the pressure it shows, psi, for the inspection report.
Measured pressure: 1075 psi
